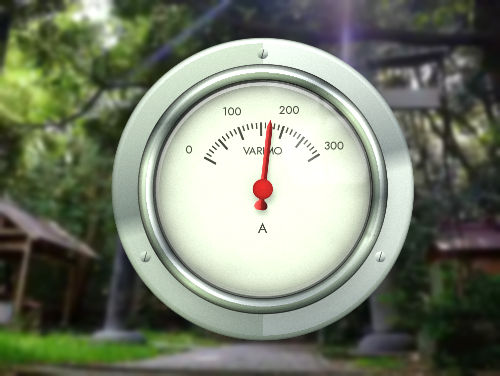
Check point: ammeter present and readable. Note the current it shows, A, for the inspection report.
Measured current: 170 A
